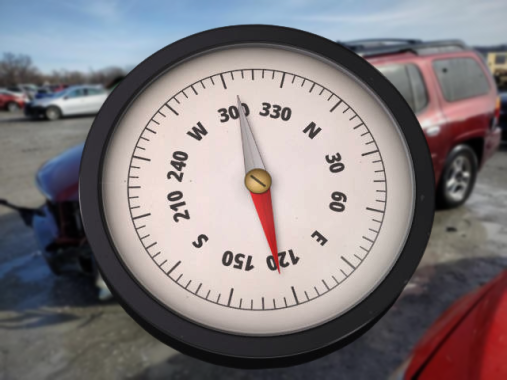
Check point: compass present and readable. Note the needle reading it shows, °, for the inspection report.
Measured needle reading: 125 °
